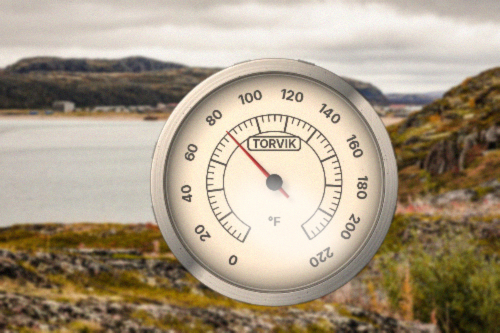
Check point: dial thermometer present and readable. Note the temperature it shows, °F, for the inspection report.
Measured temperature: 80 °F
